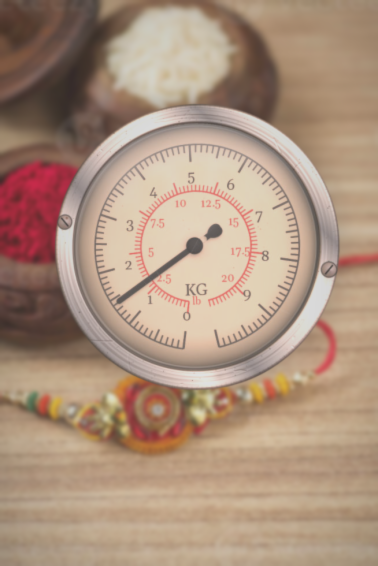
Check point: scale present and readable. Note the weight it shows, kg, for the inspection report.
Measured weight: 1.4 kg
